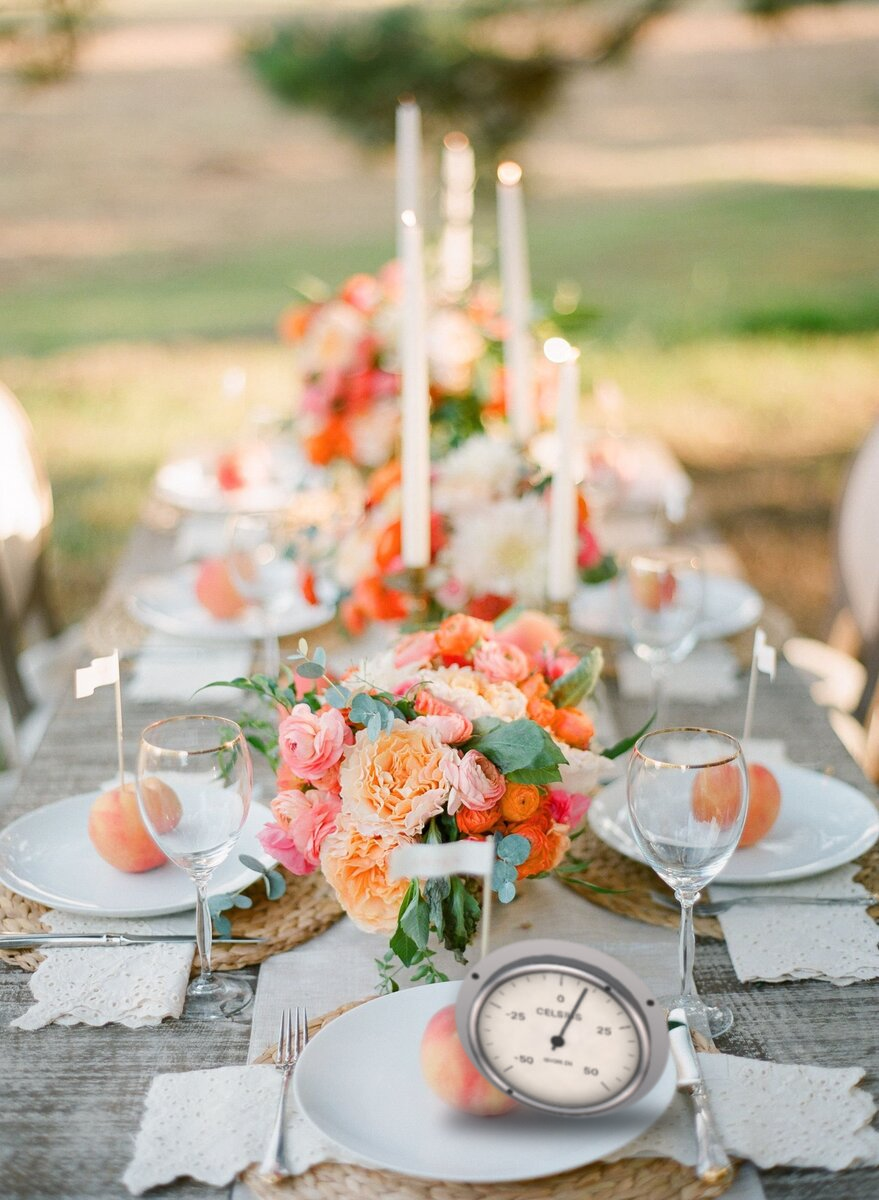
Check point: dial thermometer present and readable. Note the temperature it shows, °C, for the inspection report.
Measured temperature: 7.5 °C
